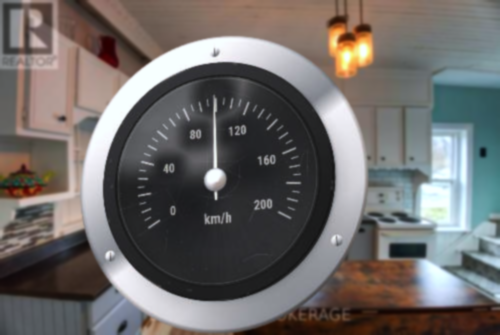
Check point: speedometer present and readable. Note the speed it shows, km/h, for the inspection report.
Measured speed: 100 km/h
